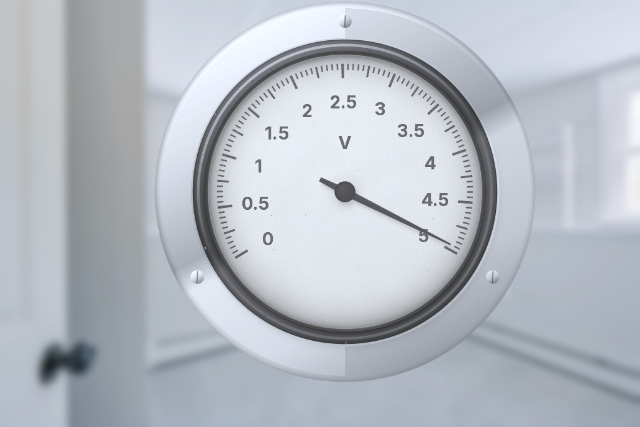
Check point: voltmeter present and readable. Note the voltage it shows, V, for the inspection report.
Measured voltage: 4.95 V
